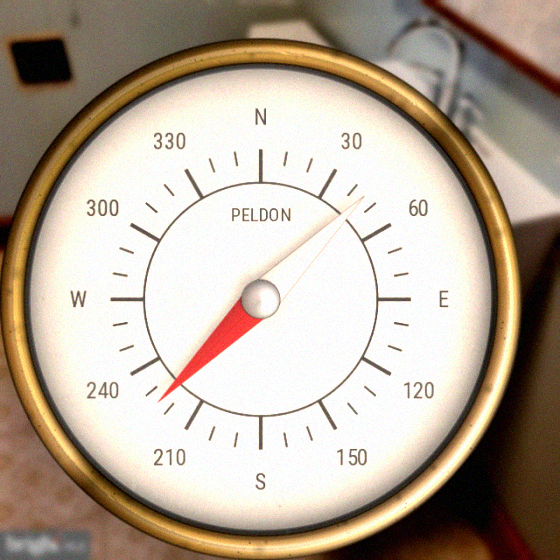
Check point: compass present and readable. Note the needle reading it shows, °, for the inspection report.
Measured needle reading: 225 °
